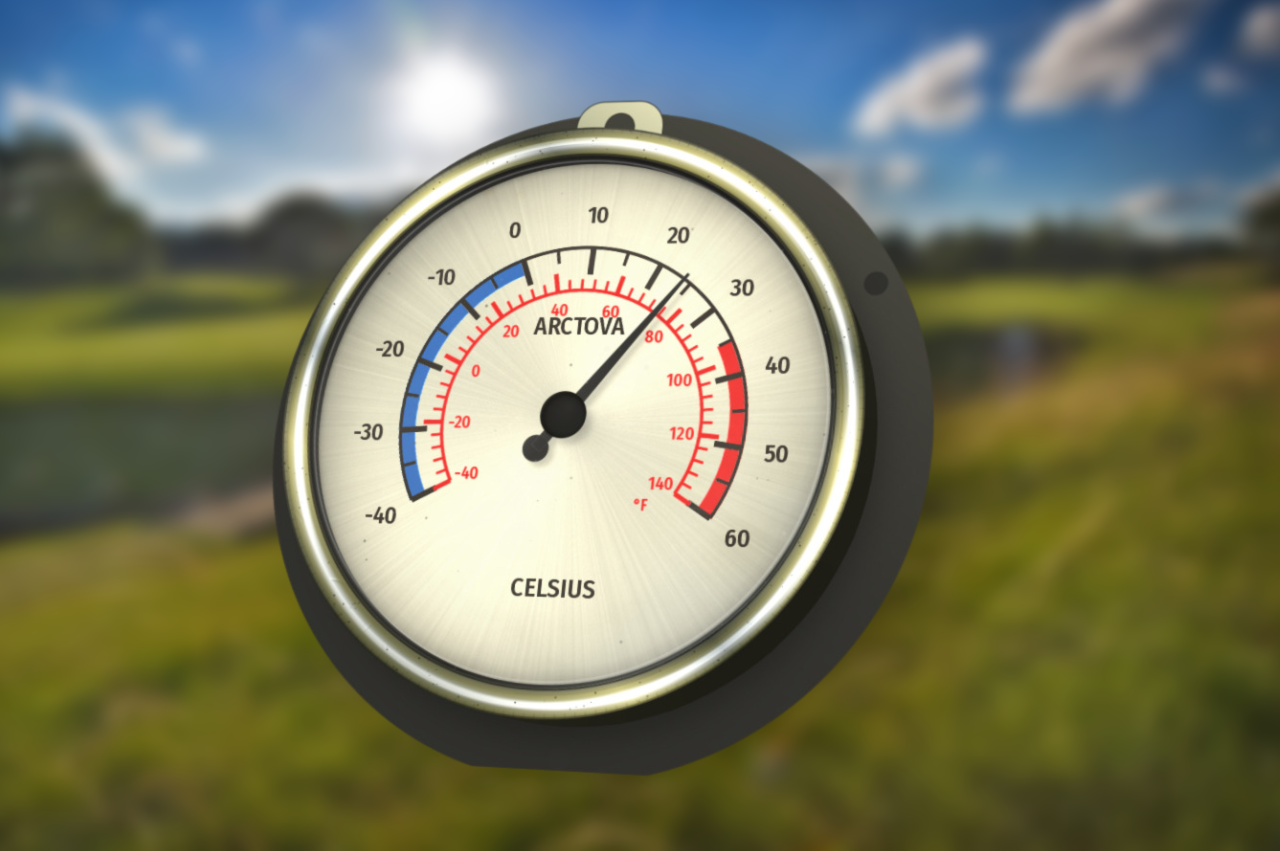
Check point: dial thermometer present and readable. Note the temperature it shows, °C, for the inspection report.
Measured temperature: 25 °C
